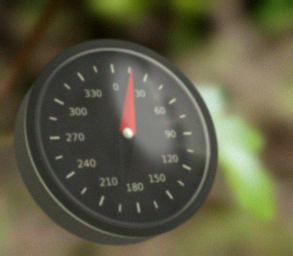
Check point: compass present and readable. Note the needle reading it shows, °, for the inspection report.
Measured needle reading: 15 °
